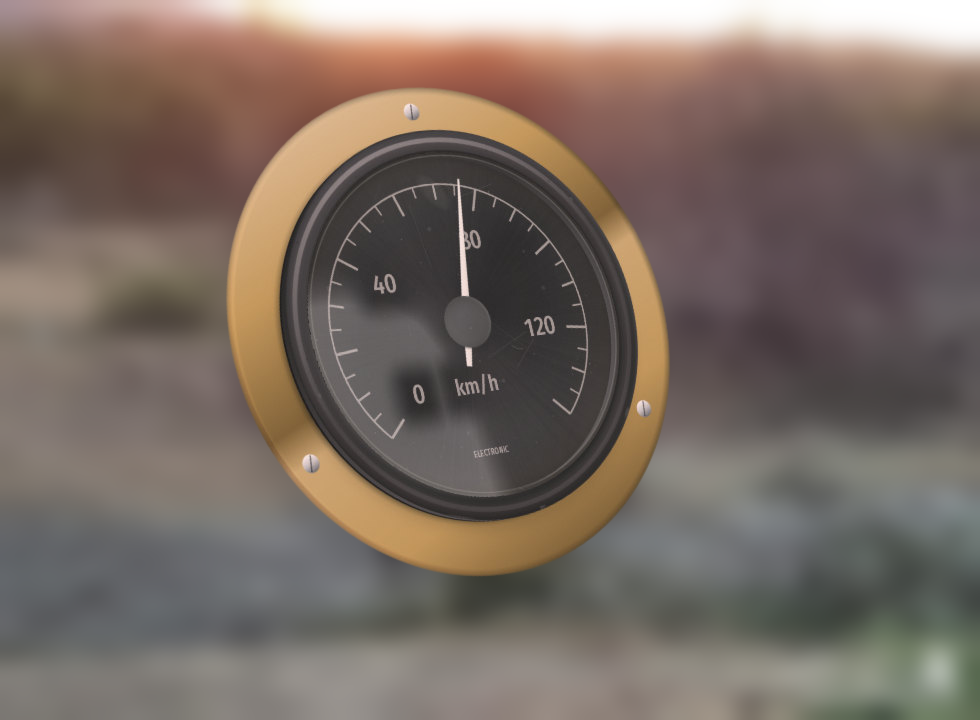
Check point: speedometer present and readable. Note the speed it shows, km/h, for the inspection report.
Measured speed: 75 km/h
